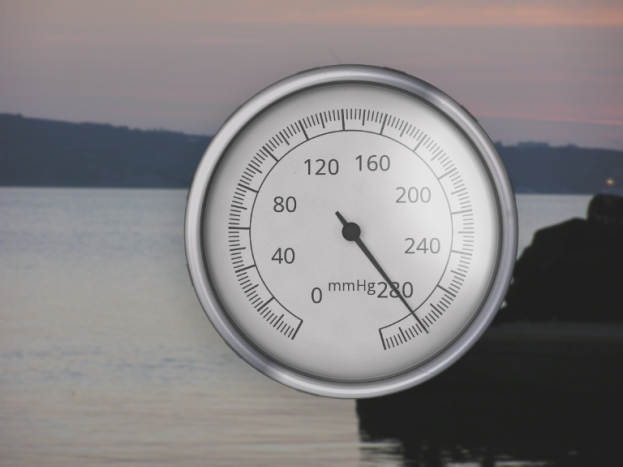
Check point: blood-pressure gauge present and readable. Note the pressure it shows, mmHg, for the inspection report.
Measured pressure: 280 mmHg
